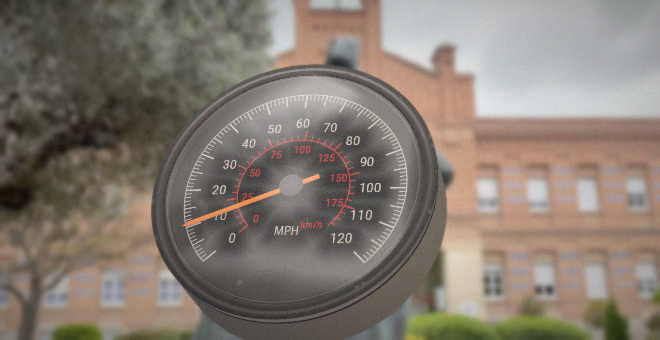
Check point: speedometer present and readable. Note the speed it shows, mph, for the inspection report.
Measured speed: 10 mph
